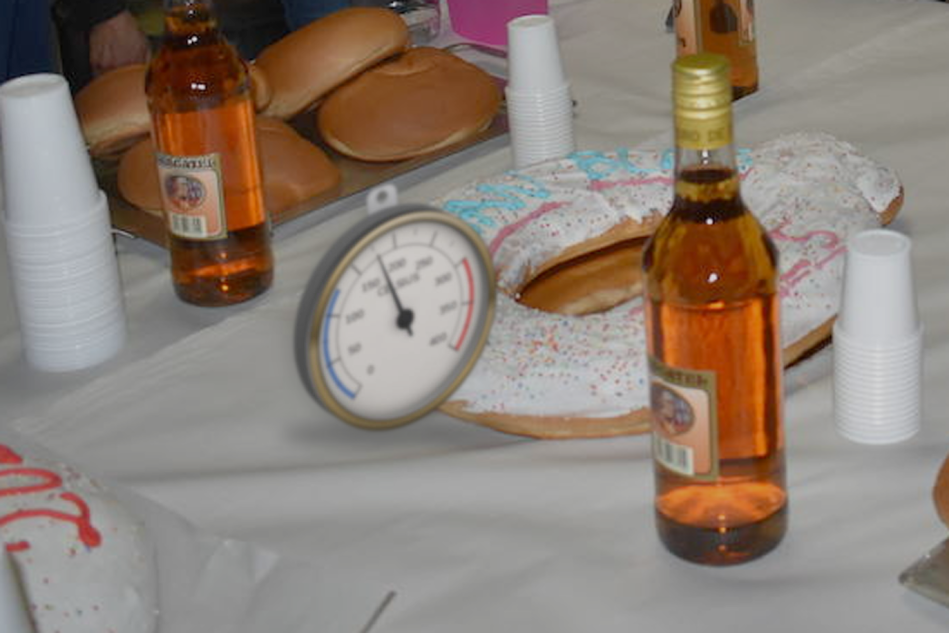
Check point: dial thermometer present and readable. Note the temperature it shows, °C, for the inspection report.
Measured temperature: 175 °C
